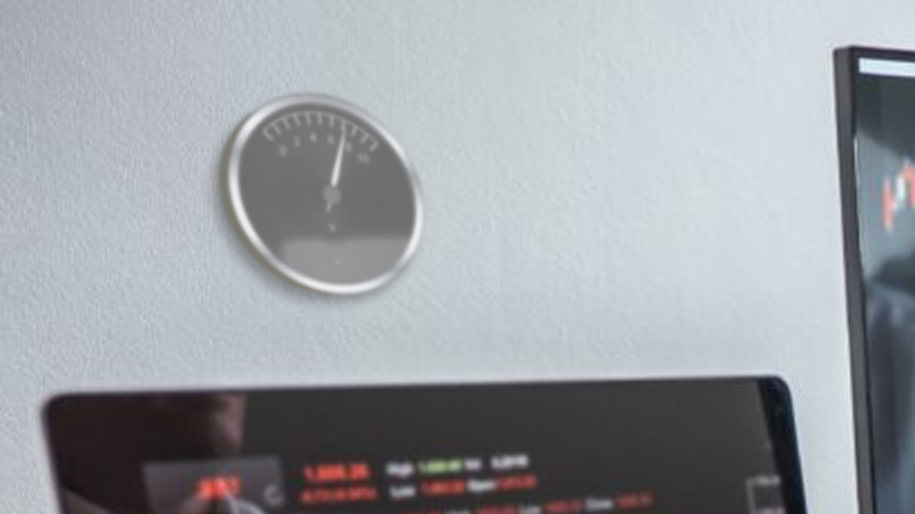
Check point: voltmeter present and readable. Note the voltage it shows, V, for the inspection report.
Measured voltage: 7 V
